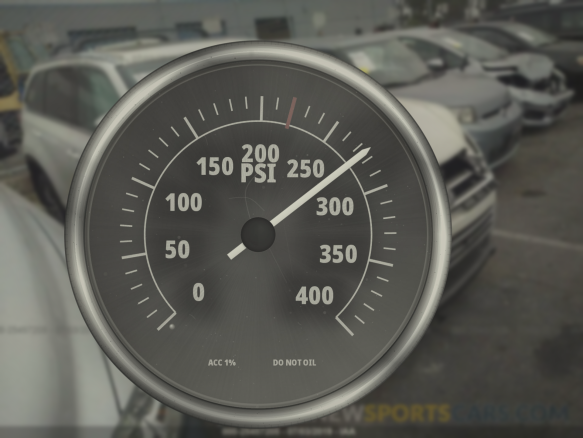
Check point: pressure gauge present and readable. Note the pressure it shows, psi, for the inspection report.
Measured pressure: 275 psi
